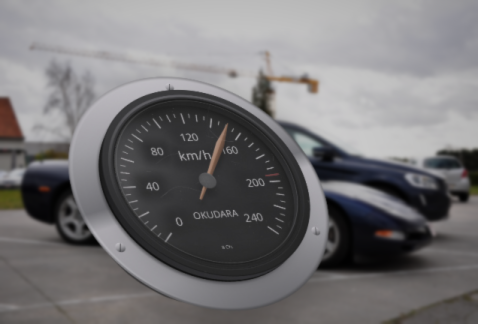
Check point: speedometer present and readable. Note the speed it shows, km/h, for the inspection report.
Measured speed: 150 km/h
